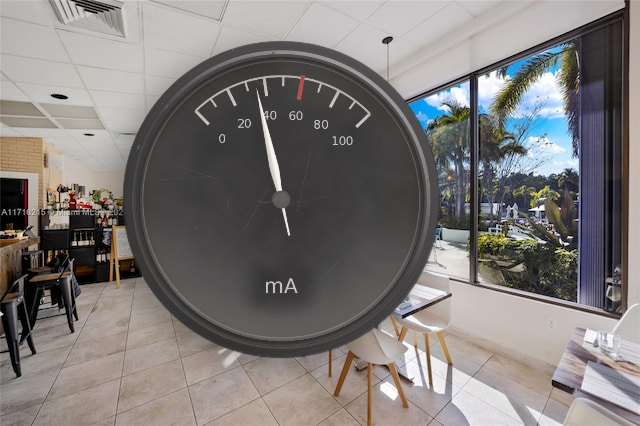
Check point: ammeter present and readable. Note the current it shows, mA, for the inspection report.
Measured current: 35 mA
